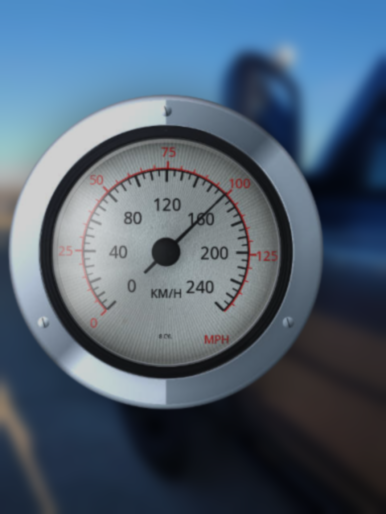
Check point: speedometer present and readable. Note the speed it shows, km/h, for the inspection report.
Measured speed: 160 km/h
